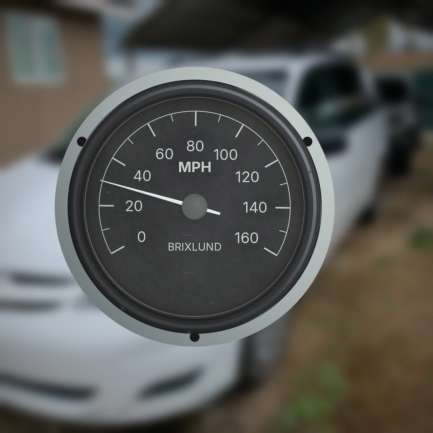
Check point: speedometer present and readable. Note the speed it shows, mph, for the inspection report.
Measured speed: 30 mph
